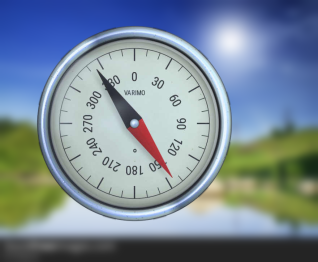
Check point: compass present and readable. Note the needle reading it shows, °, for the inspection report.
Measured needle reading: 145 °
